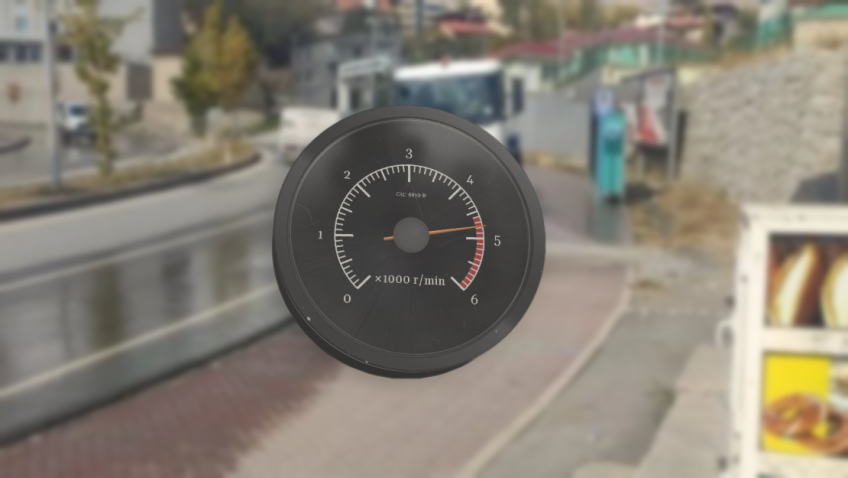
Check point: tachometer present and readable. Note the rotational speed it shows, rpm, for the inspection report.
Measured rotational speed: 4800 rpm
